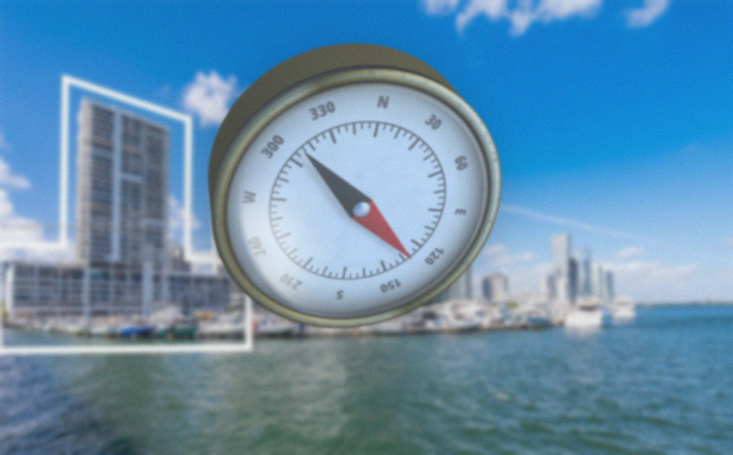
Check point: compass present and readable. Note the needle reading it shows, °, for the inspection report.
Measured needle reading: 130 °
